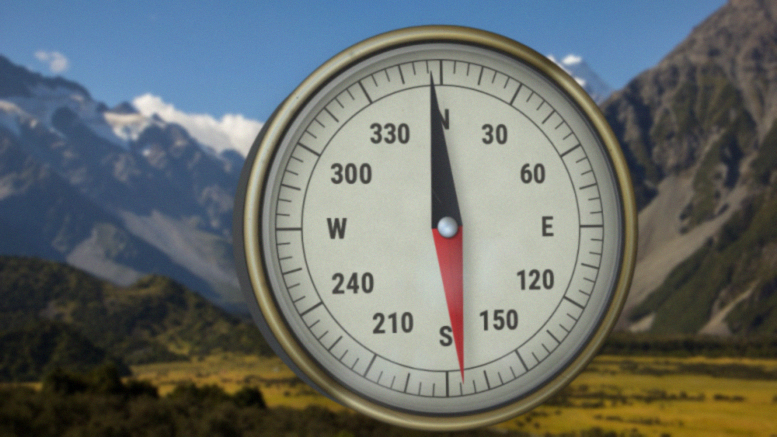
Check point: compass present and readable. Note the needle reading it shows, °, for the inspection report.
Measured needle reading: 175 °
